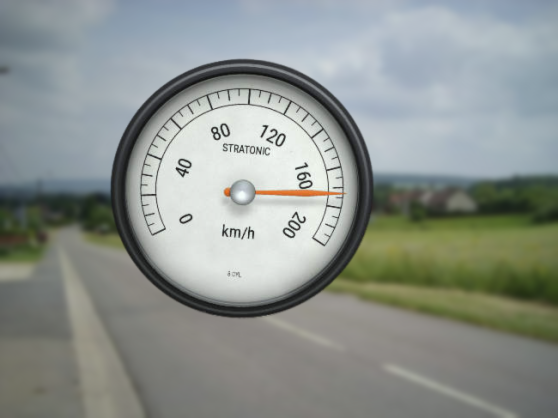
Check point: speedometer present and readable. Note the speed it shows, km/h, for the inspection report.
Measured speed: 172.5 km/h
